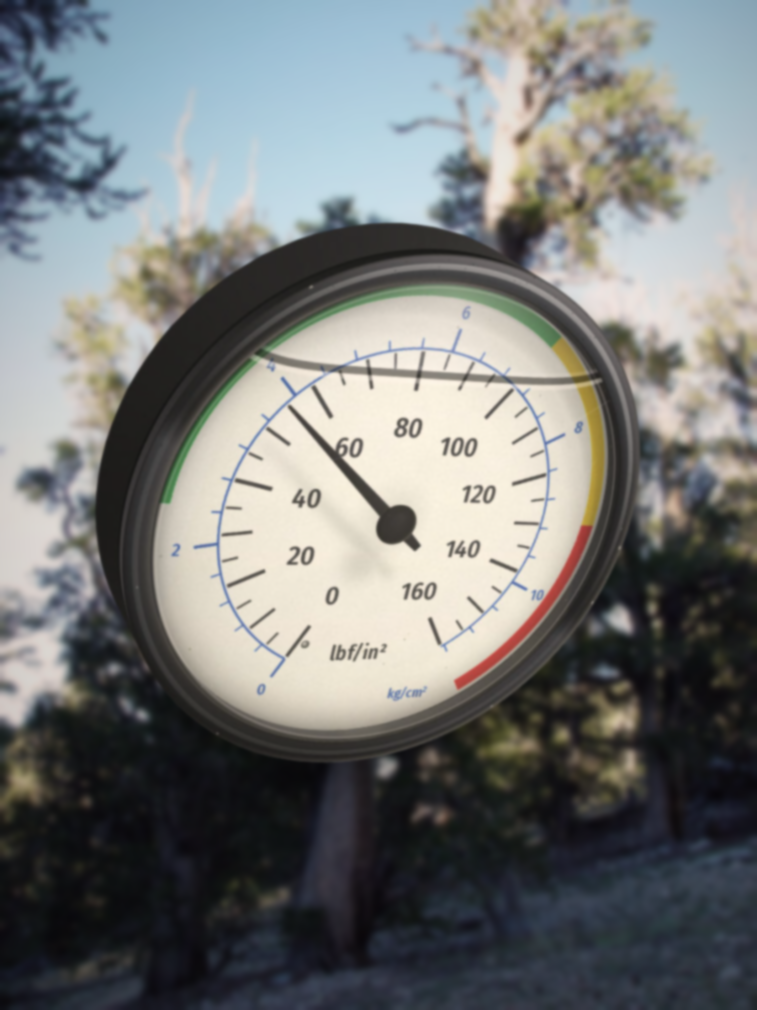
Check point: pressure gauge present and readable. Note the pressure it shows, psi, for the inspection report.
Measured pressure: 55 psi
